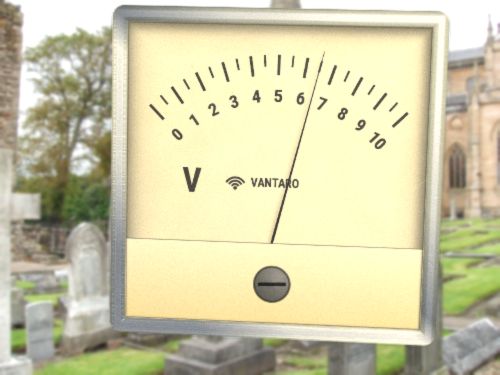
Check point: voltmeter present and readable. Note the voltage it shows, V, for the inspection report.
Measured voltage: 6.5 V
